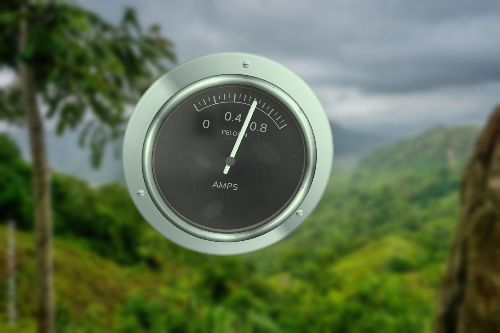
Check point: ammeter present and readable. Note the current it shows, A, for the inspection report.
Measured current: 0.6 A
